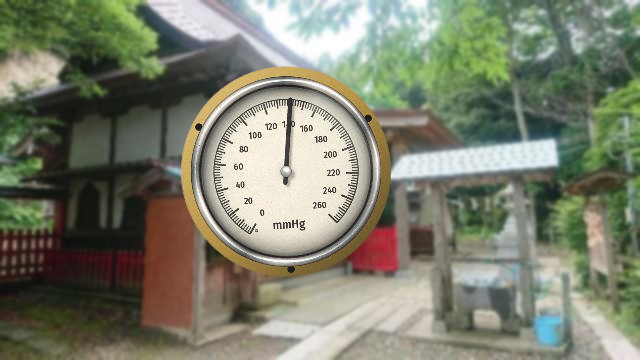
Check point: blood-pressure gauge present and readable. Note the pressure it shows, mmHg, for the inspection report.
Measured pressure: 140 mmHg
